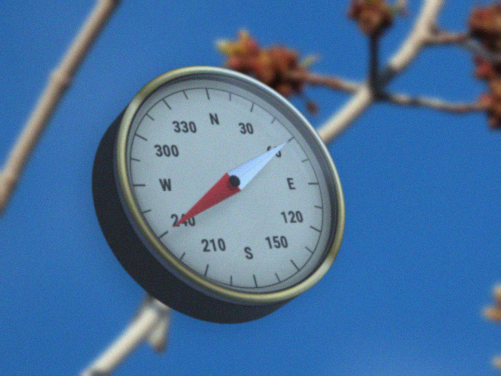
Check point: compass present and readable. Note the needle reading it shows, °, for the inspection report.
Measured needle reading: 240 °
